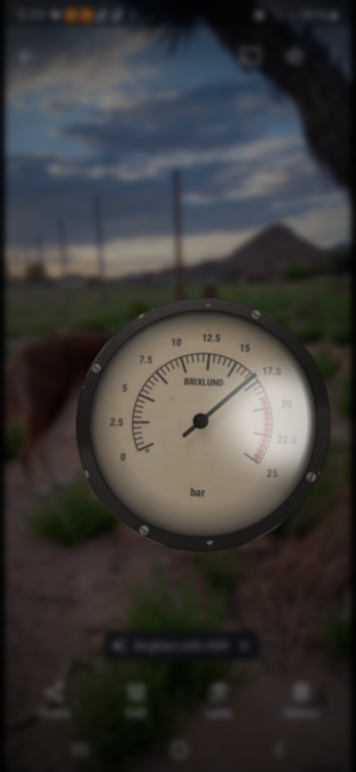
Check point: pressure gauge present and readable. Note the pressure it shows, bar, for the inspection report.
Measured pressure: 17 bar
